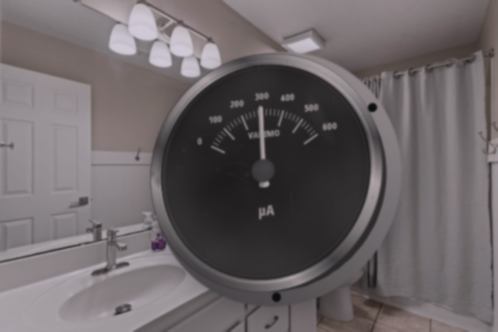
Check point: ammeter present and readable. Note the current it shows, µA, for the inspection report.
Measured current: 300 µA
